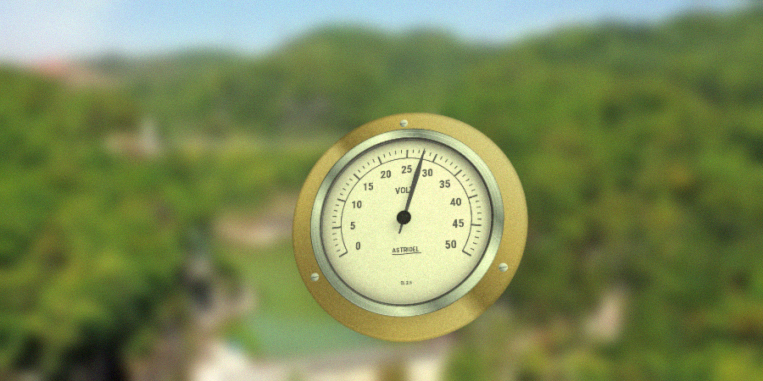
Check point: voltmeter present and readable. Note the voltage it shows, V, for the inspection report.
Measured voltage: 28 V
